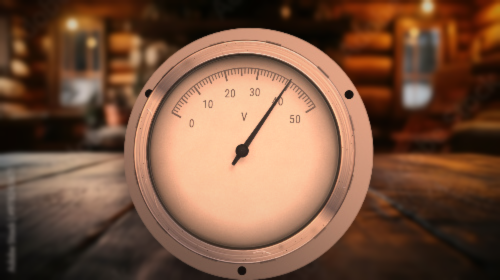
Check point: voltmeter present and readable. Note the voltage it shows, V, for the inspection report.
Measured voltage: 40 V
